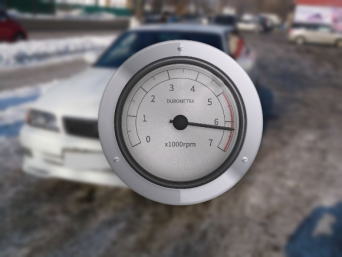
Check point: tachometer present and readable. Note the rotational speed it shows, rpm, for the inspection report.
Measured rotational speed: 6250 rpm
